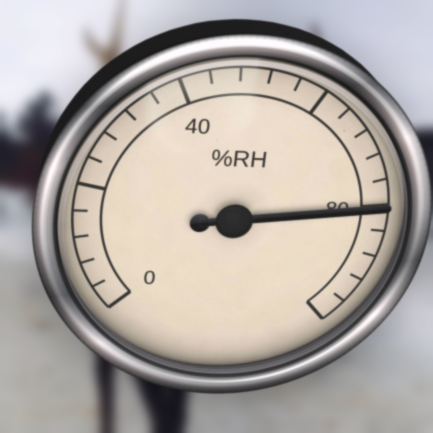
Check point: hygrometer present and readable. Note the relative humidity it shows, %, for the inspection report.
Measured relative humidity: 80 %
